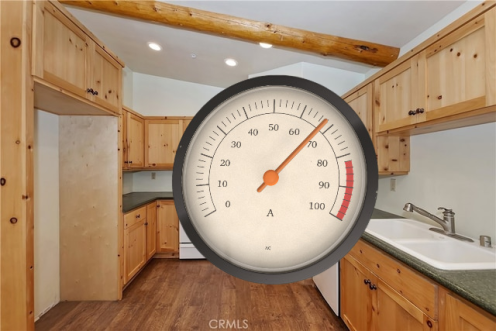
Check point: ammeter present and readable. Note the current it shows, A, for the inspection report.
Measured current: 68 A
